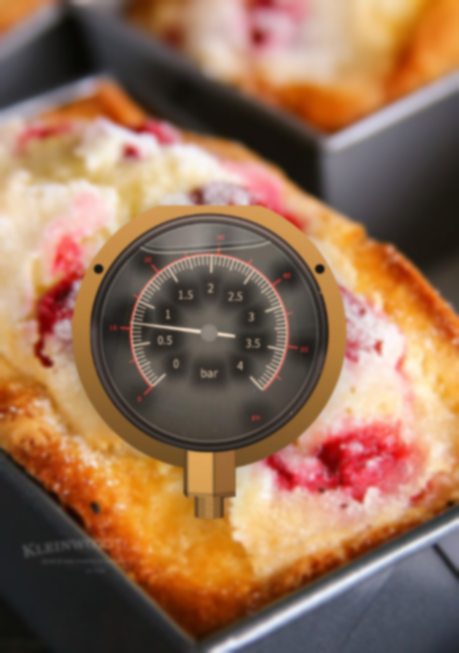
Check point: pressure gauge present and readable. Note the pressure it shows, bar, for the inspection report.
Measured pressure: 0.75 bar
